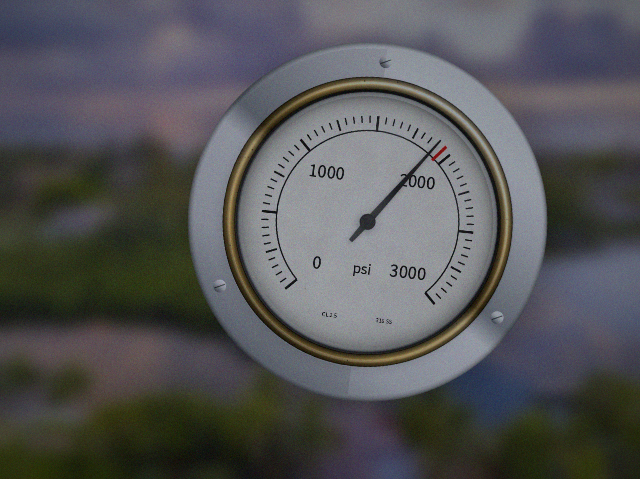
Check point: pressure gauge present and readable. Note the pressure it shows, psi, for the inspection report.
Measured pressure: 1900 psi
